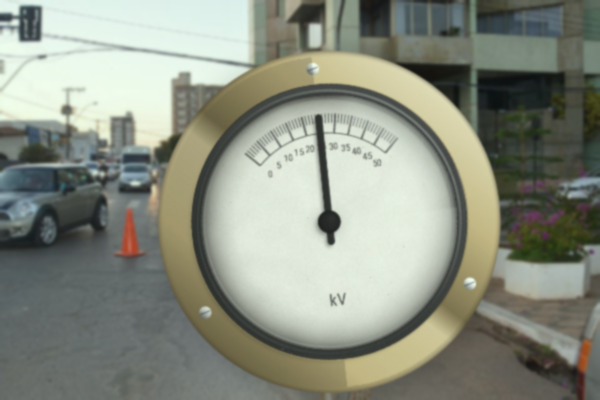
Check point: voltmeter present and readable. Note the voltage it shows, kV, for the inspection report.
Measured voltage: 25 kV
